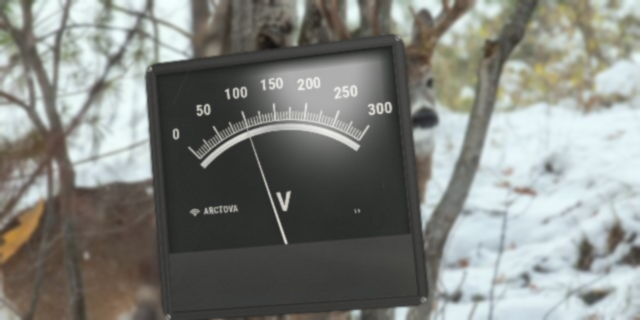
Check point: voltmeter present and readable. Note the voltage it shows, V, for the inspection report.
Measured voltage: 100 V
